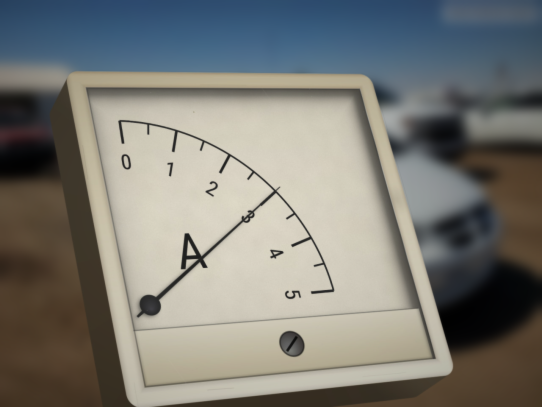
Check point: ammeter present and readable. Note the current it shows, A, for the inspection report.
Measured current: 3 A
